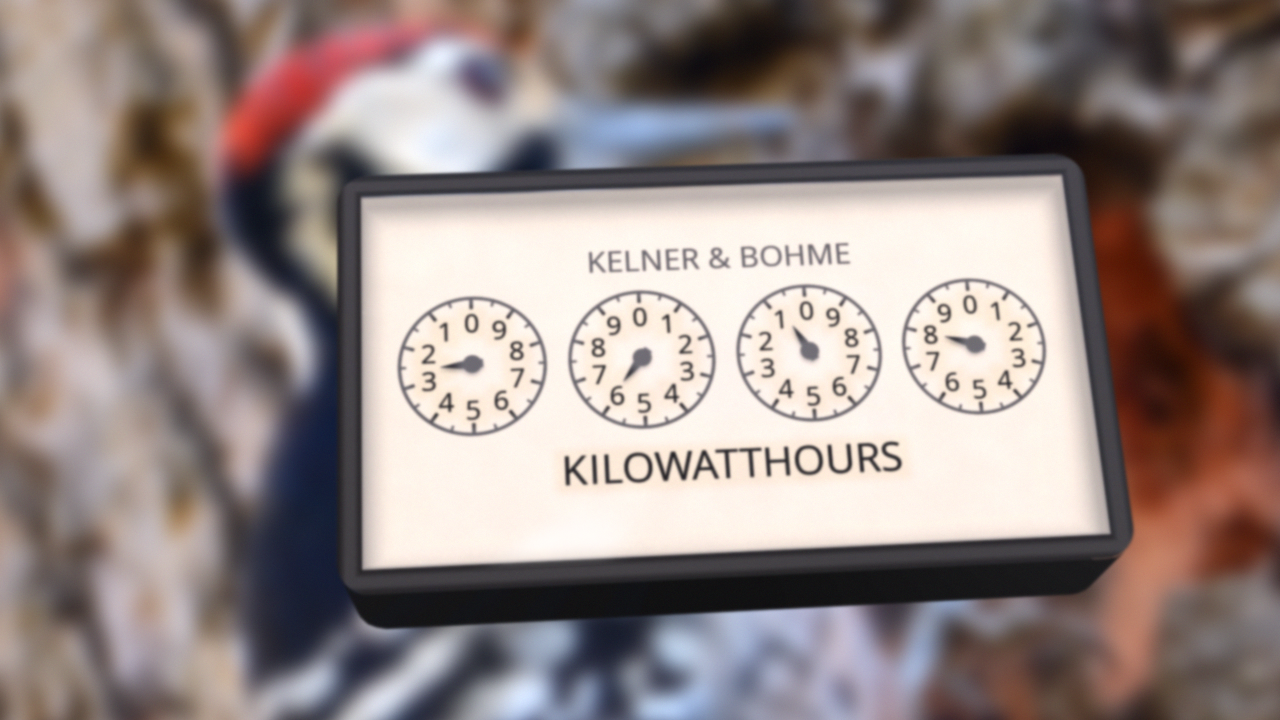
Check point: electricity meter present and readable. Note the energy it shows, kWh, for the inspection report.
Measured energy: 2608 kWh
